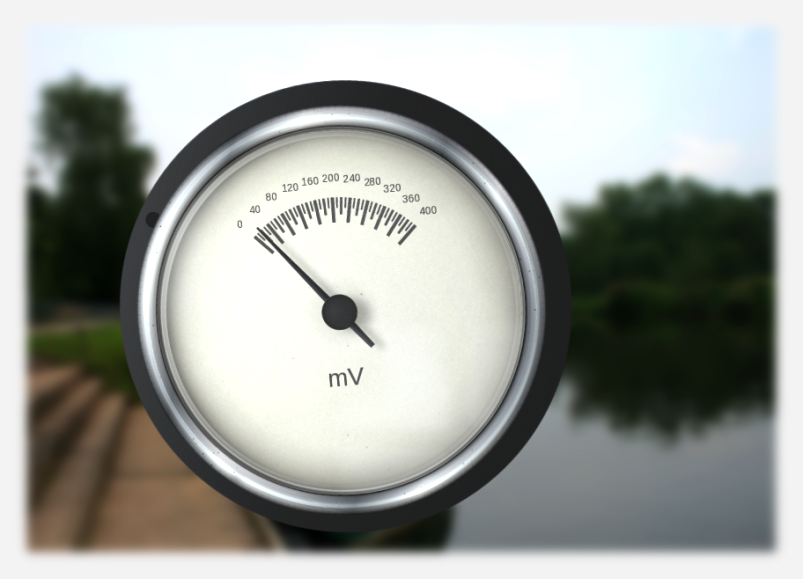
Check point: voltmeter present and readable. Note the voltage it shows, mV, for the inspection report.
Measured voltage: 20 mV
